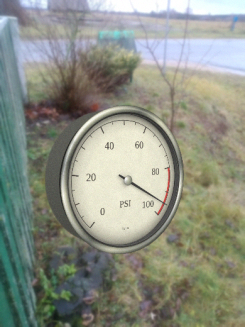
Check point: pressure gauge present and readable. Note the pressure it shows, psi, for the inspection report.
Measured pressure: 95 psi
